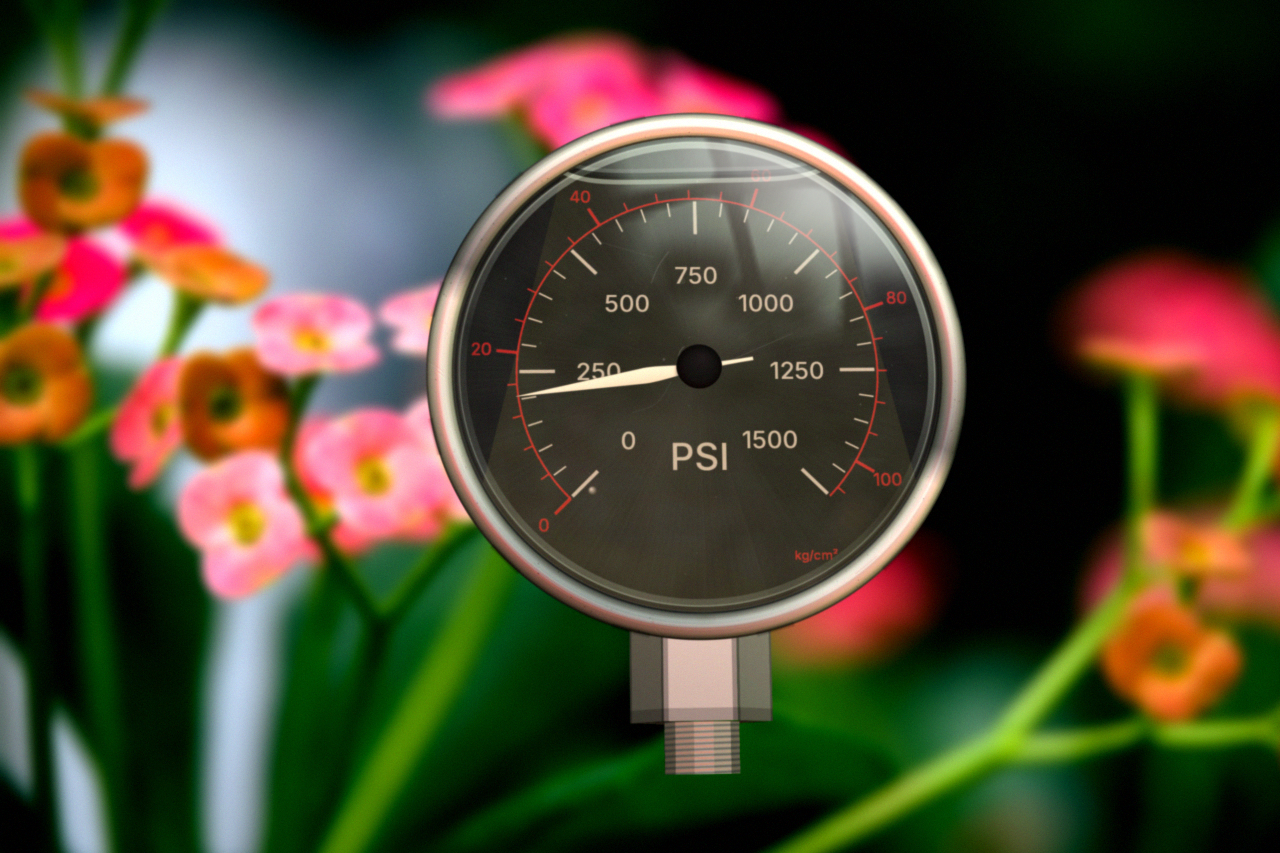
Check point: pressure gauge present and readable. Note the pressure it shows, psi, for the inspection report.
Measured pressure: 200 psi
